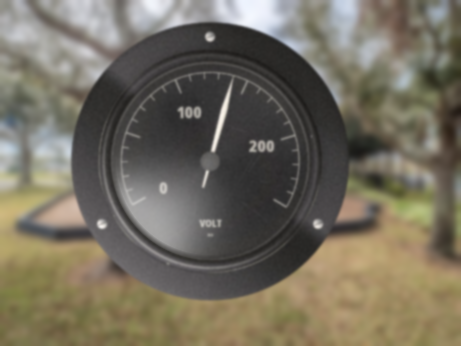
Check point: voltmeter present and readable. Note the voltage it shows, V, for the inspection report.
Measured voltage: 140 V
